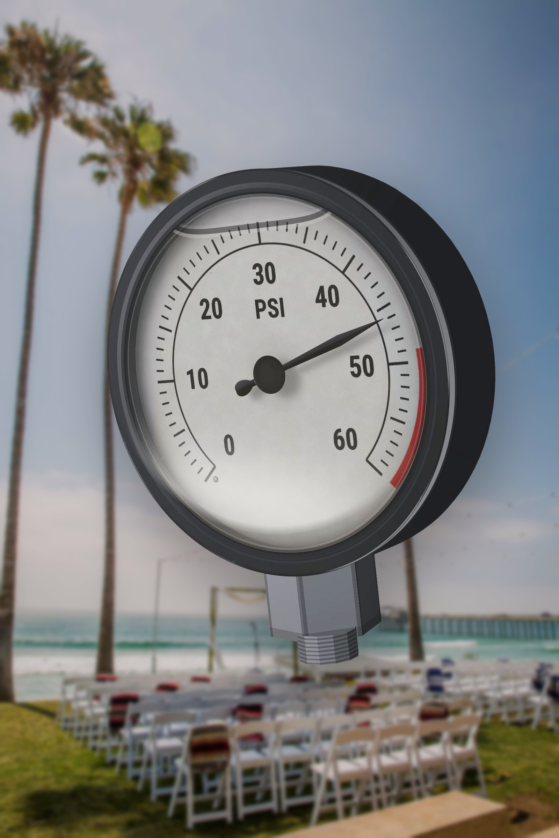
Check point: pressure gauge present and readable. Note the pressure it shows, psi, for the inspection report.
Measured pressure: 46 psi
